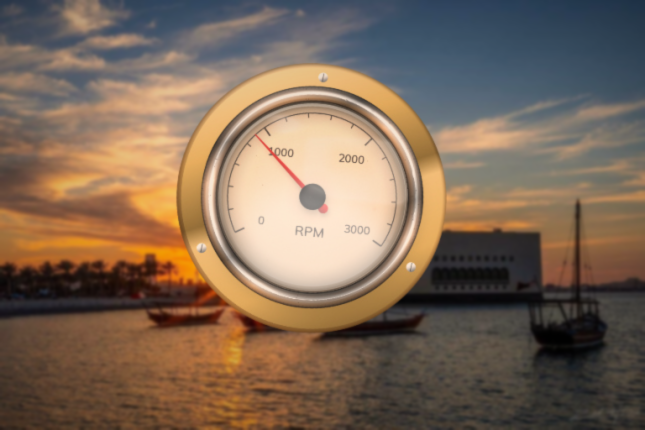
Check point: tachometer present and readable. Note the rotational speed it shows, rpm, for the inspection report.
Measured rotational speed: 900 rpm
